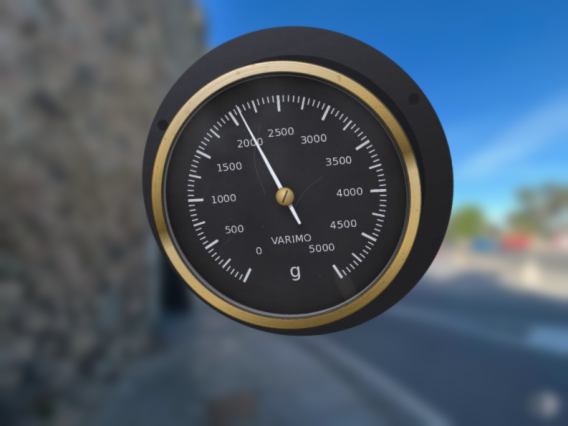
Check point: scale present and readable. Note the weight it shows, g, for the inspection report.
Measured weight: 2100 g
